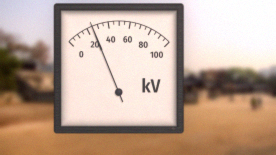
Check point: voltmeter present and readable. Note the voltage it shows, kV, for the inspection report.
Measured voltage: 25 kV
